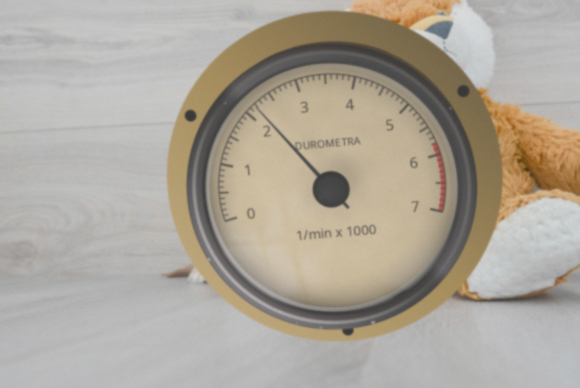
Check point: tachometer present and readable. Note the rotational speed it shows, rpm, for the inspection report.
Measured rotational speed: 2200 rpm
